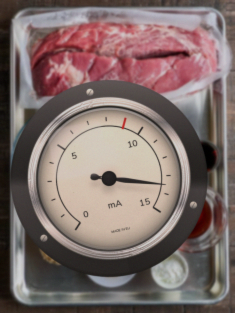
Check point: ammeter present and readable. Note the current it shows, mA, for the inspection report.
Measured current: 13.5 mA
